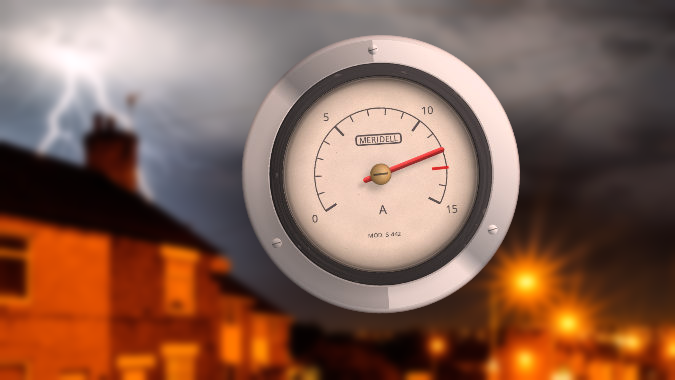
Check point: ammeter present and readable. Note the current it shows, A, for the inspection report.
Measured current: 12 A
